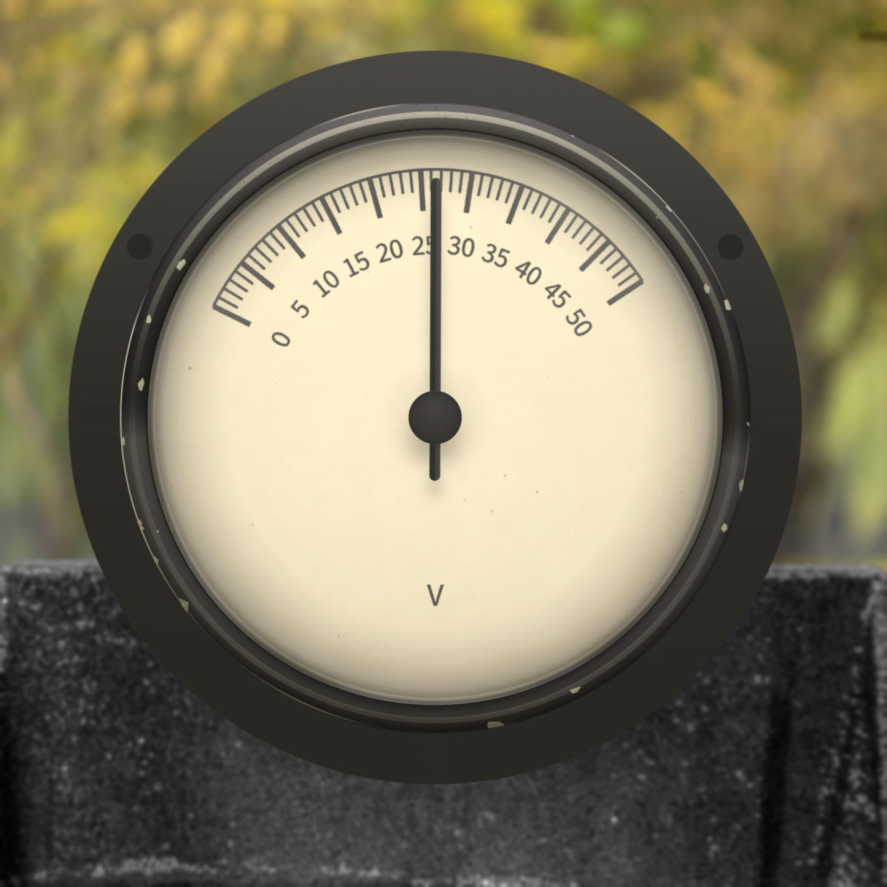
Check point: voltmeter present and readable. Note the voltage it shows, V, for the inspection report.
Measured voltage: 26.5 V
